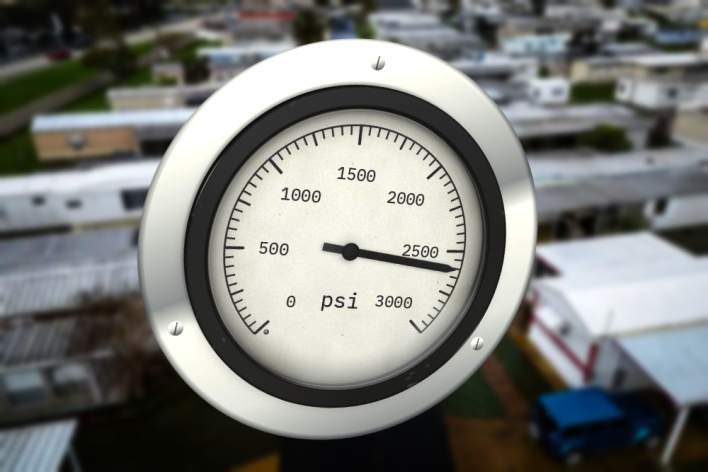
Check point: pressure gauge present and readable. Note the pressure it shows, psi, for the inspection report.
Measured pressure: 2600 psi
